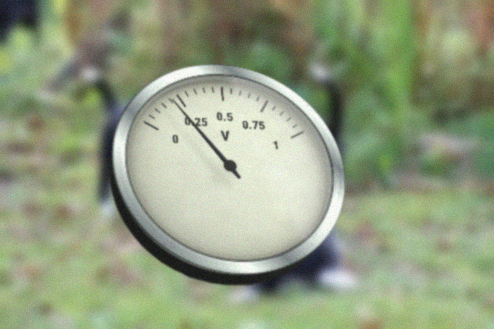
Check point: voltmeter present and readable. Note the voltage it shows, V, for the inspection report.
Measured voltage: 0.2 V
